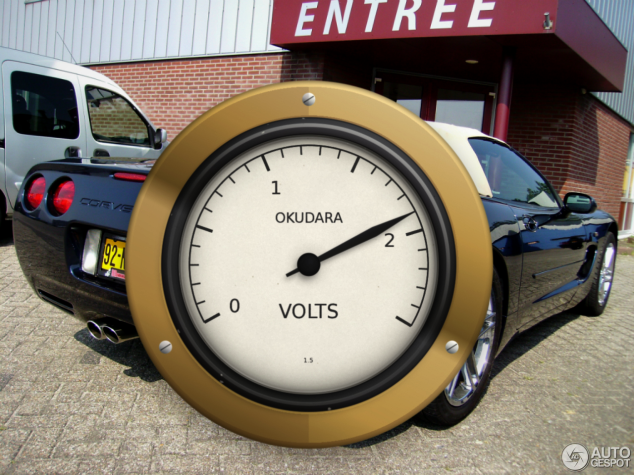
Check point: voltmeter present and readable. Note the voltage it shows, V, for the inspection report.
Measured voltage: 1.9 V
